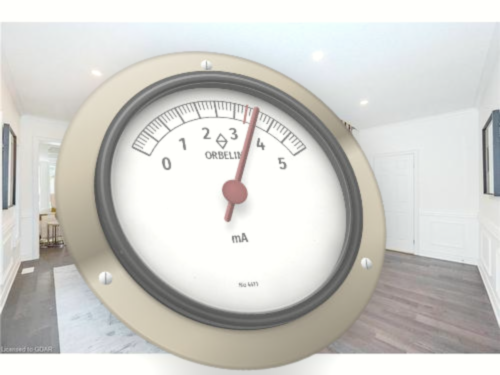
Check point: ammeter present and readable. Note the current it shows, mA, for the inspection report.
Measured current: 3.5 mA
